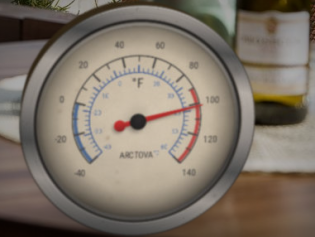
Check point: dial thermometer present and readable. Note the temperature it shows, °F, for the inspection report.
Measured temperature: 100 °F
